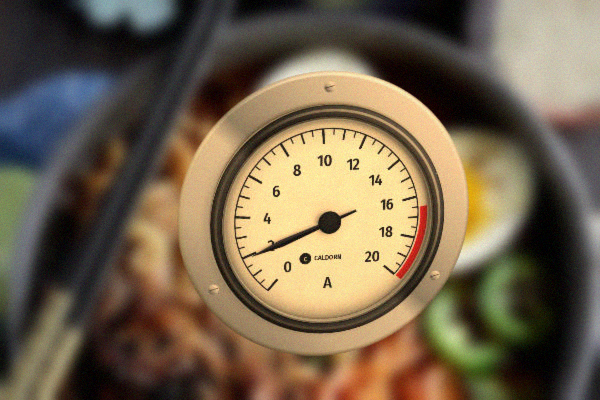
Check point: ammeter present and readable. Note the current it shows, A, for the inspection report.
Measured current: 2 A
